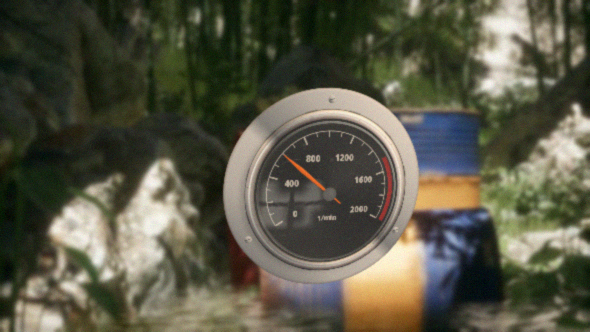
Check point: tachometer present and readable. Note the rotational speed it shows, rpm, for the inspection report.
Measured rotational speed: 600 rpm
